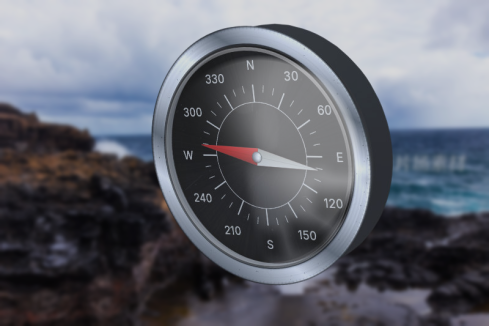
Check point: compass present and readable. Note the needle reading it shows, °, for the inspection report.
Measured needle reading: 280 °
